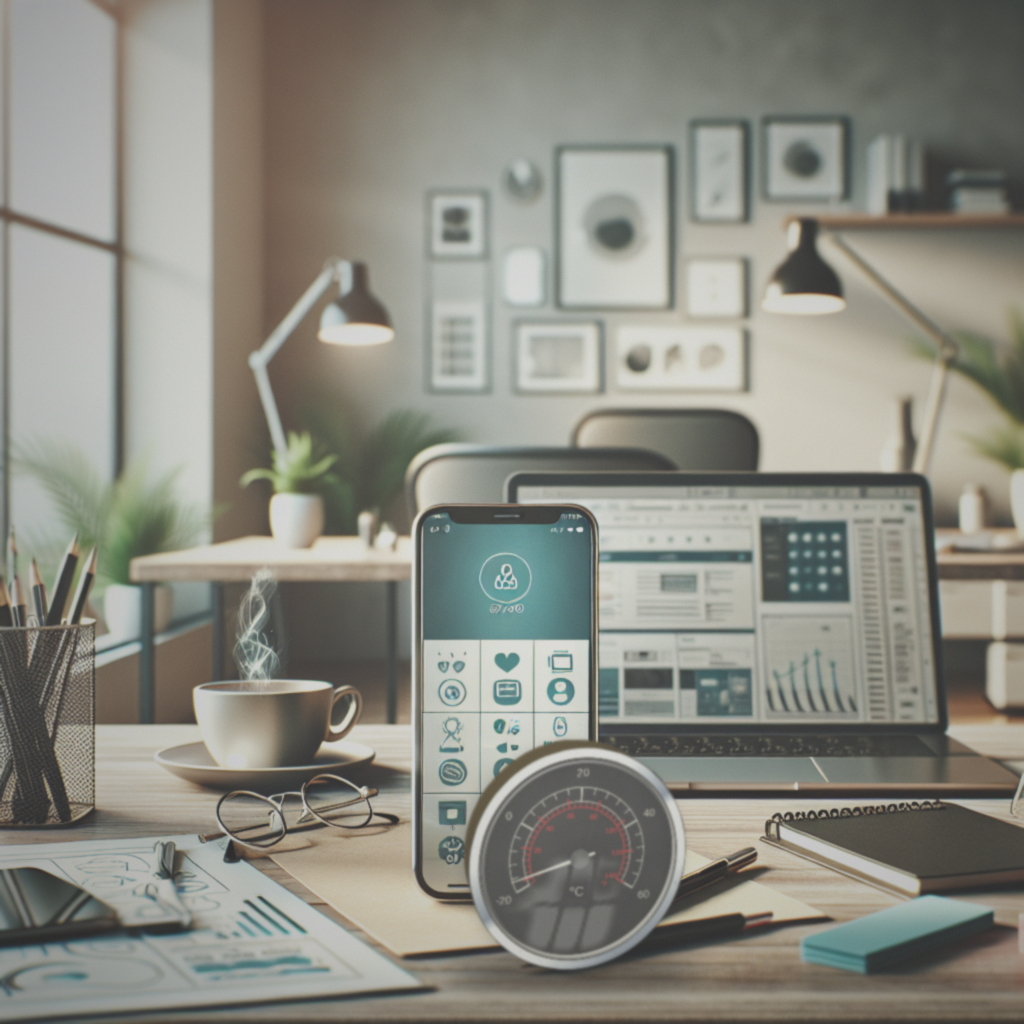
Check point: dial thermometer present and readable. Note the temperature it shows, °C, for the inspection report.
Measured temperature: -16 °C
